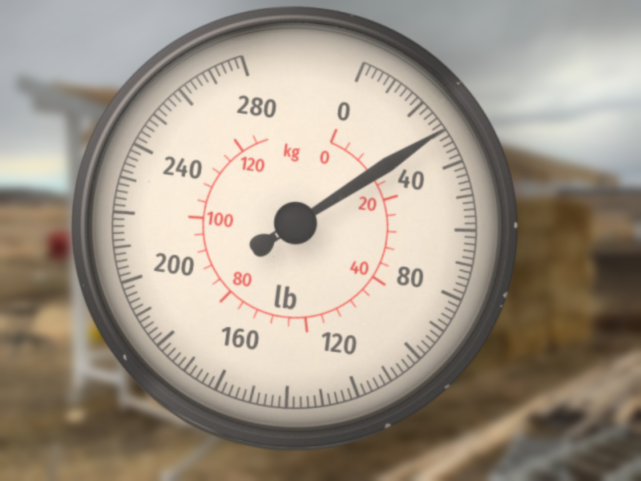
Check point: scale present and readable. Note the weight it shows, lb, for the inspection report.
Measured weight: 30 lb
